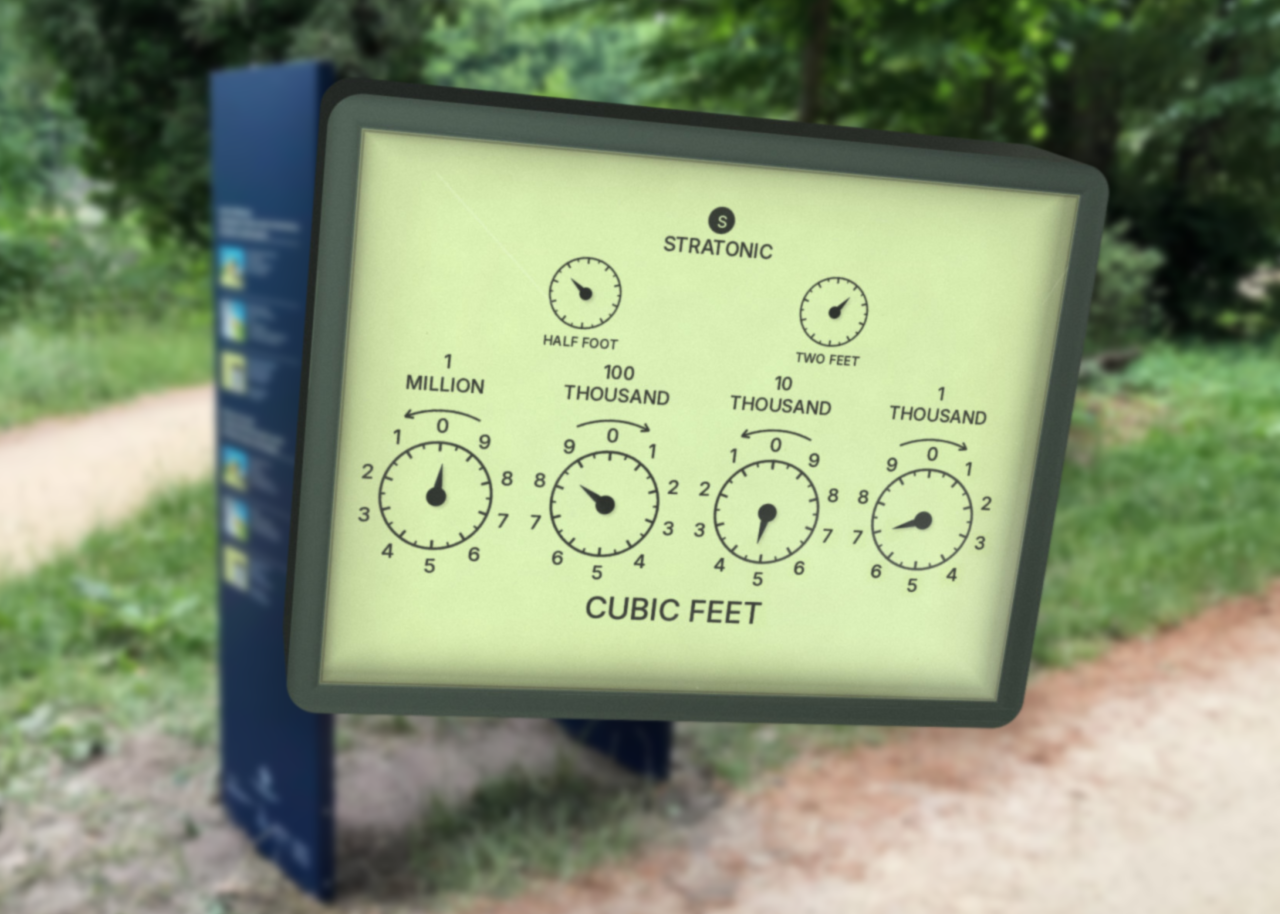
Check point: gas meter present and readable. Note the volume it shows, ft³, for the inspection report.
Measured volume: 984700 ft³
